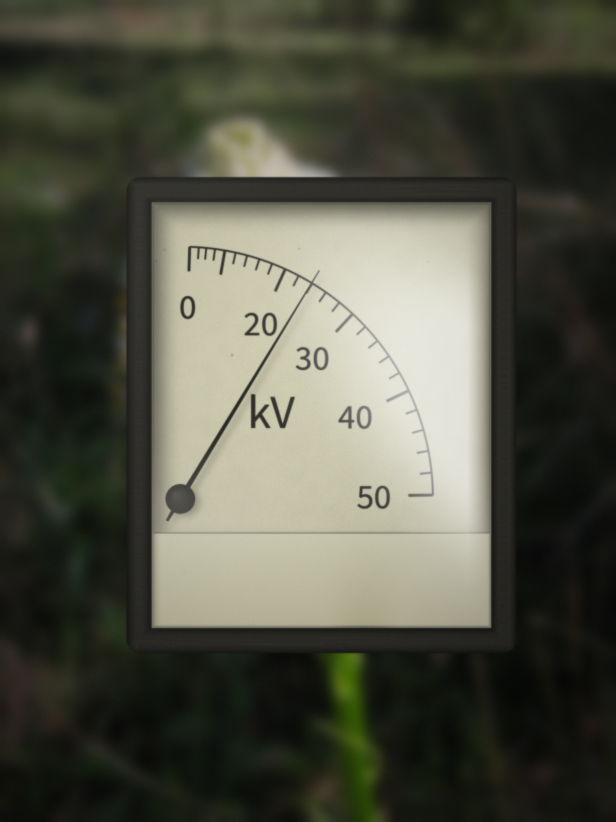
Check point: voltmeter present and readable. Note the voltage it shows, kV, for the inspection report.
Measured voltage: 24 kV
